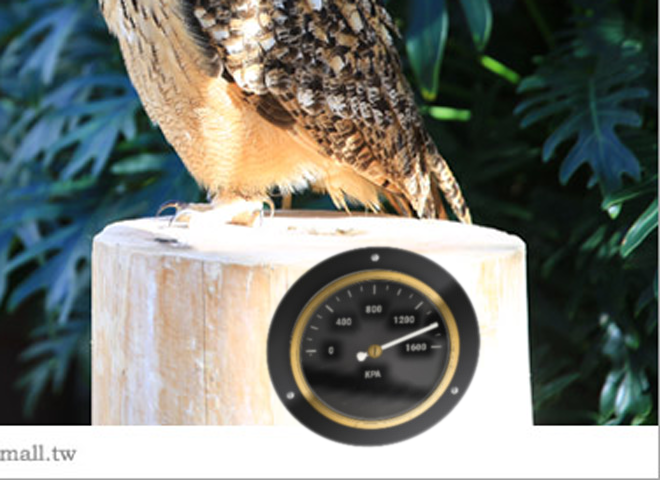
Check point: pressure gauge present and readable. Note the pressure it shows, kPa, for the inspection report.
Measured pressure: 1400 kPa
